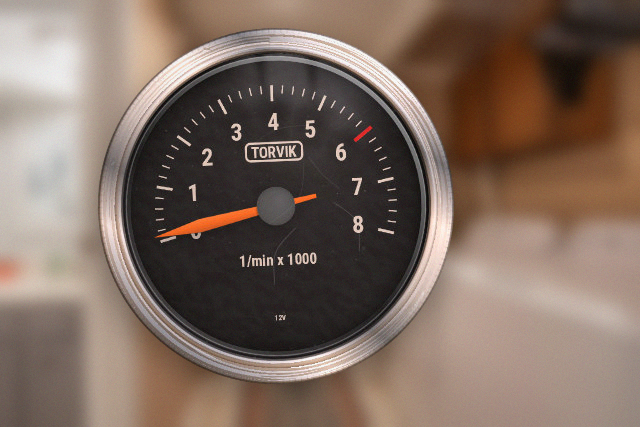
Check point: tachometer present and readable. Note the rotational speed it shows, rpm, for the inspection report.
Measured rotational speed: 100 rpm
